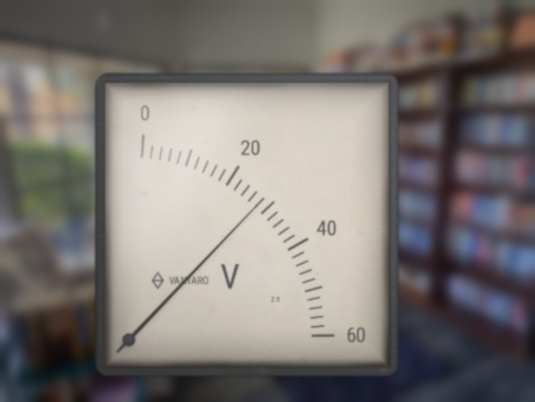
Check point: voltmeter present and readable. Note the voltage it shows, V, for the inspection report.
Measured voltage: 28 V
